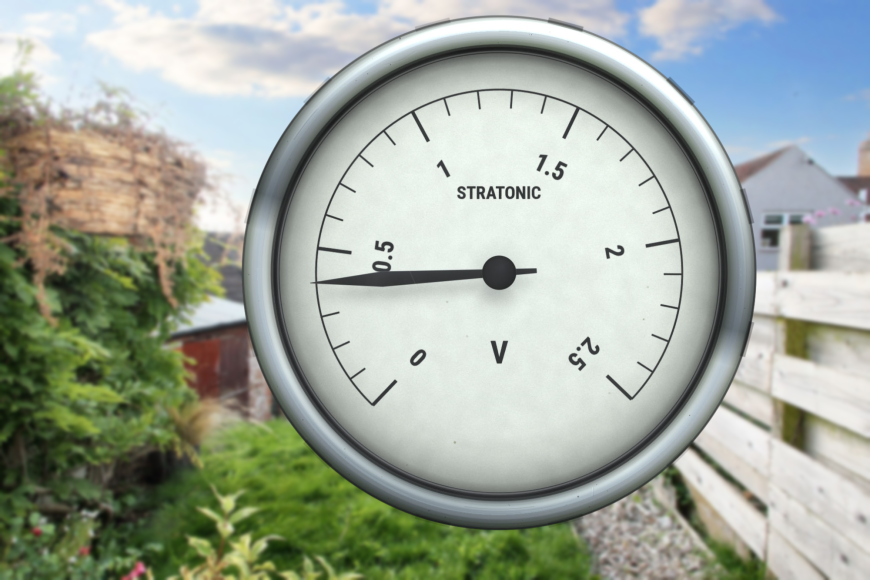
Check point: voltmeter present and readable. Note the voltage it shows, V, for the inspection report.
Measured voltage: 0.4 V
